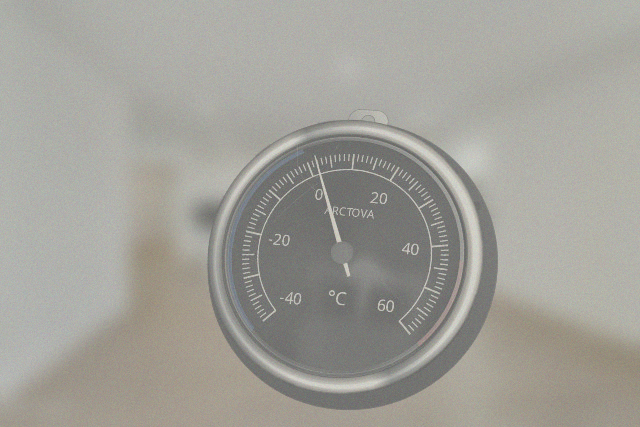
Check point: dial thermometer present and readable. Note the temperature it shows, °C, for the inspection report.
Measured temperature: 2 °C
